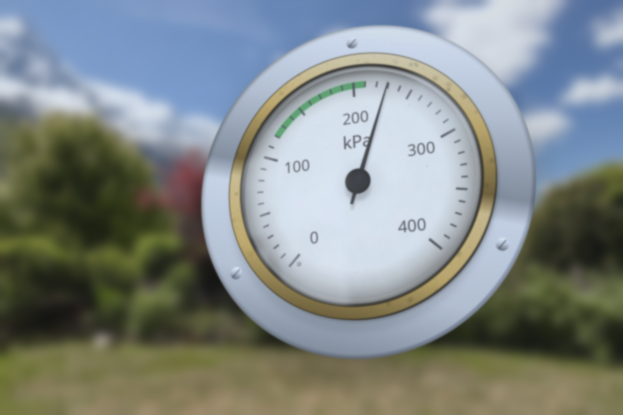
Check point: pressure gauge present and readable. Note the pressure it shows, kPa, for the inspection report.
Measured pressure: 230 kPa
